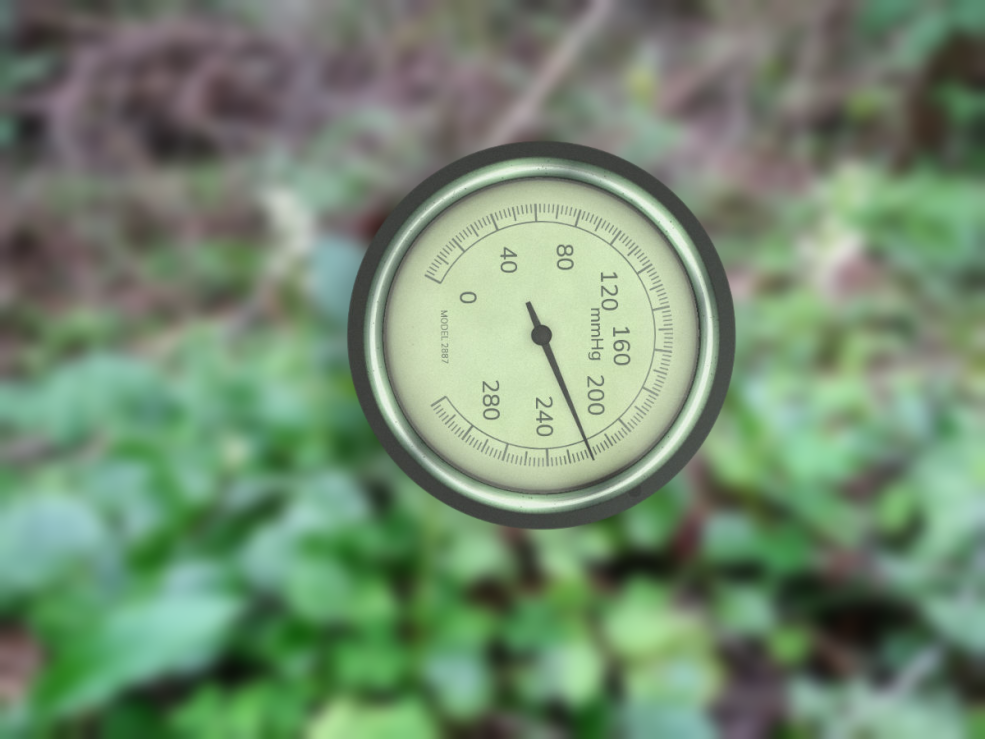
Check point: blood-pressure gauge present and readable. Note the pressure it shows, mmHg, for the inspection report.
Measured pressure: 220 mmHg
